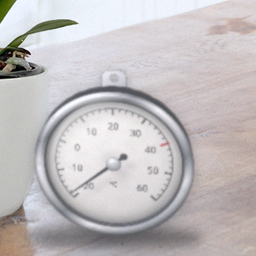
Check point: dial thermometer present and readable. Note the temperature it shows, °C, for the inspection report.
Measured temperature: -18 °C
